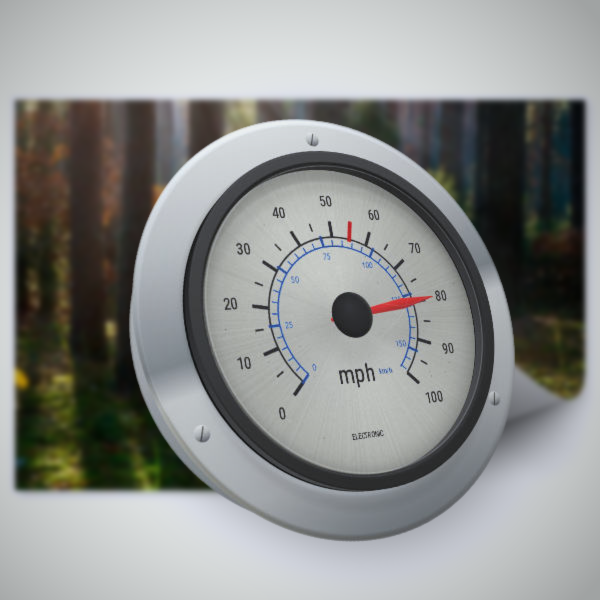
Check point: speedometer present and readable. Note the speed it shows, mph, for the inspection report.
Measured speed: 80 mph
